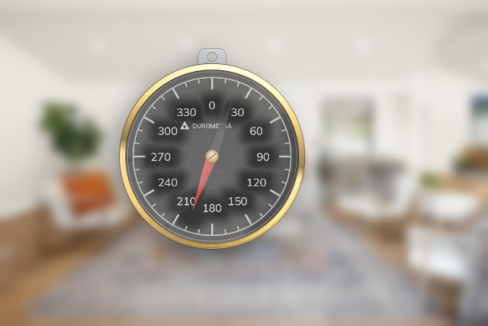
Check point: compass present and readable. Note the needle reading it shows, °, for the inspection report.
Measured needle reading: 200 °
